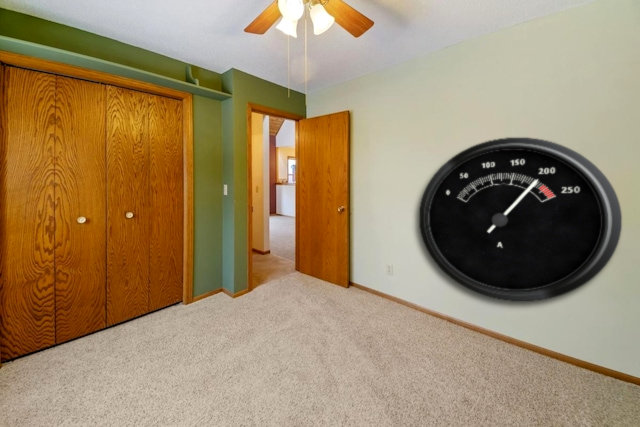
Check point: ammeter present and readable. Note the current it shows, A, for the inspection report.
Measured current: 200 A
